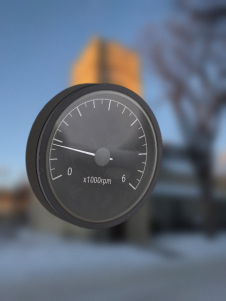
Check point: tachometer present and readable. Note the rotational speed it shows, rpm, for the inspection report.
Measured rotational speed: 875 rpm
